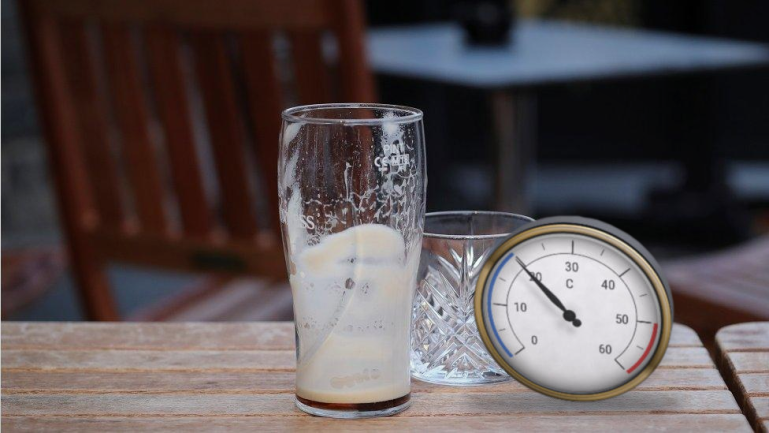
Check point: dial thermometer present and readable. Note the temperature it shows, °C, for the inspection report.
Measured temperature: 20 °C
